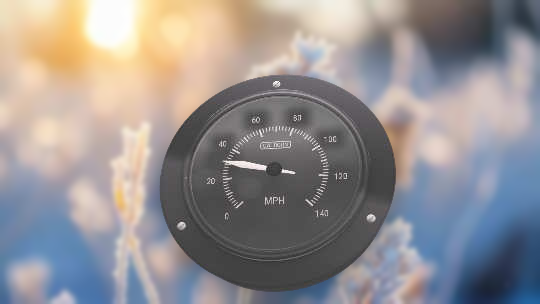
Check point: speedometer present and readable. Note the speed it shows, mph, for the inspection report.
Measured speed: 30 mph
